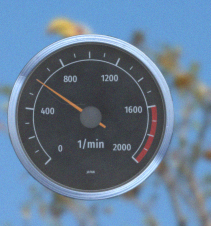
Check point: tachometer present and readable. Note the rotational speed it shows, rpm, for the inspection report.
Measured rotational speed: 600 rpm
